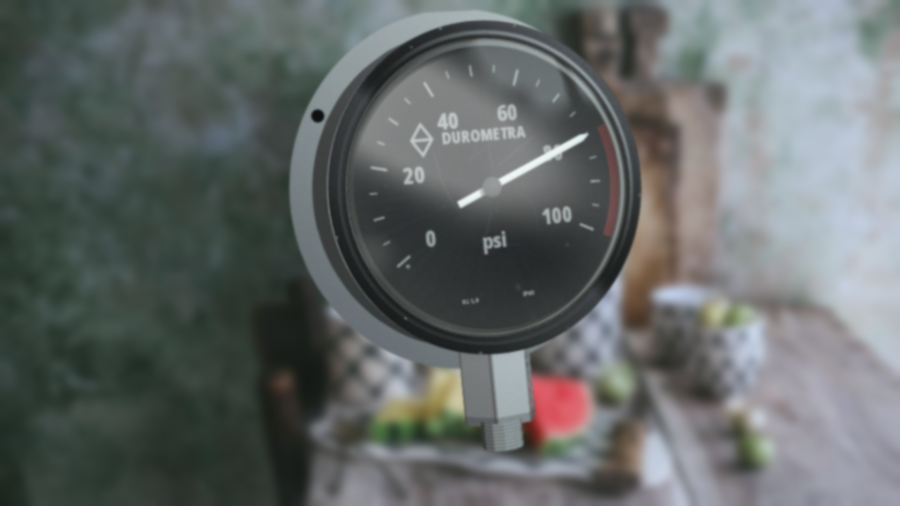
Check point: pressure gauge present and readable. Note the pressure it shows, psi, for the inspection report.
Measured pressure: 80 psi
